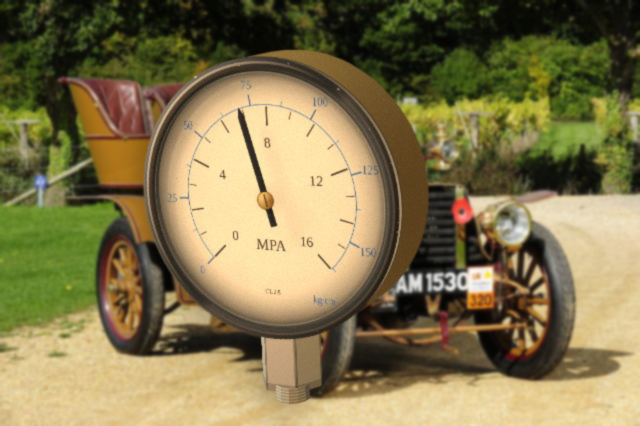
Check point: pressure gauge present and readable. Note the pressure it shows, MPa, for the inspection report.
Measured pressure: 7 MPa
